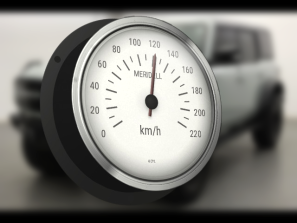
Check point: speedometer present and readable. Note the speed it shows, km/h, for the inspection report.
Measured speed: 120 km/h
